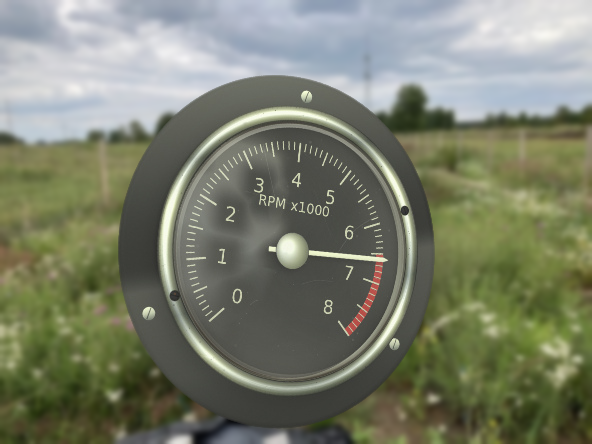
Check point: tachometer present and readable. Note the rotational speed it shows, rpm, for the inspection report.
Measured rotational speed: 6600 rpm
